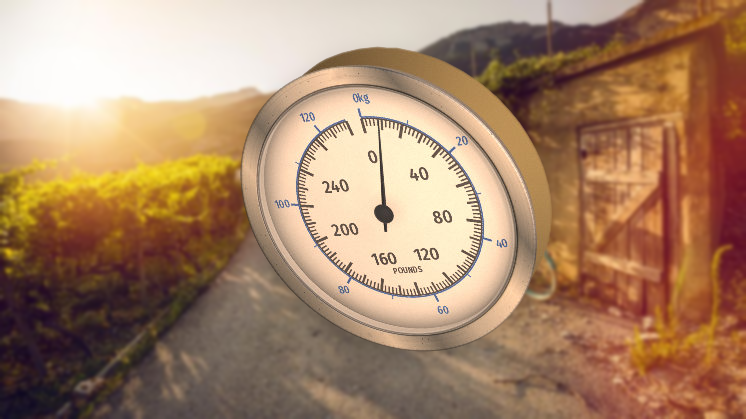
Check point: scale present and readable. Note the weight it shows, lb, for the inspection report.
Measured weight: 10 lb
